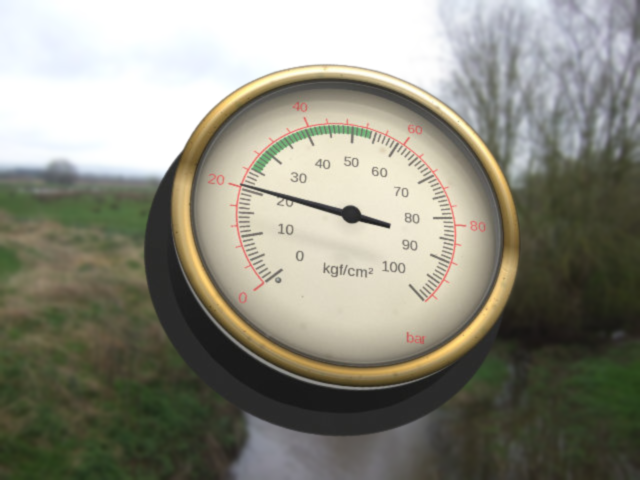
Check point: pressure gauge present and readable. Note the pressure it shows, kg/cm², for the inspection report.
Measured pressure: 20 kg/cm²
